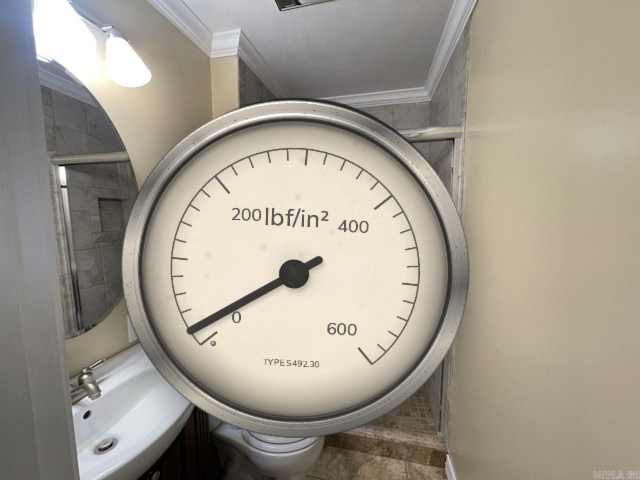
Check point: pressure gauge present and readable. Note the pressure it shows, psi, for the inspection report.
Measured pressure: 20 psi
